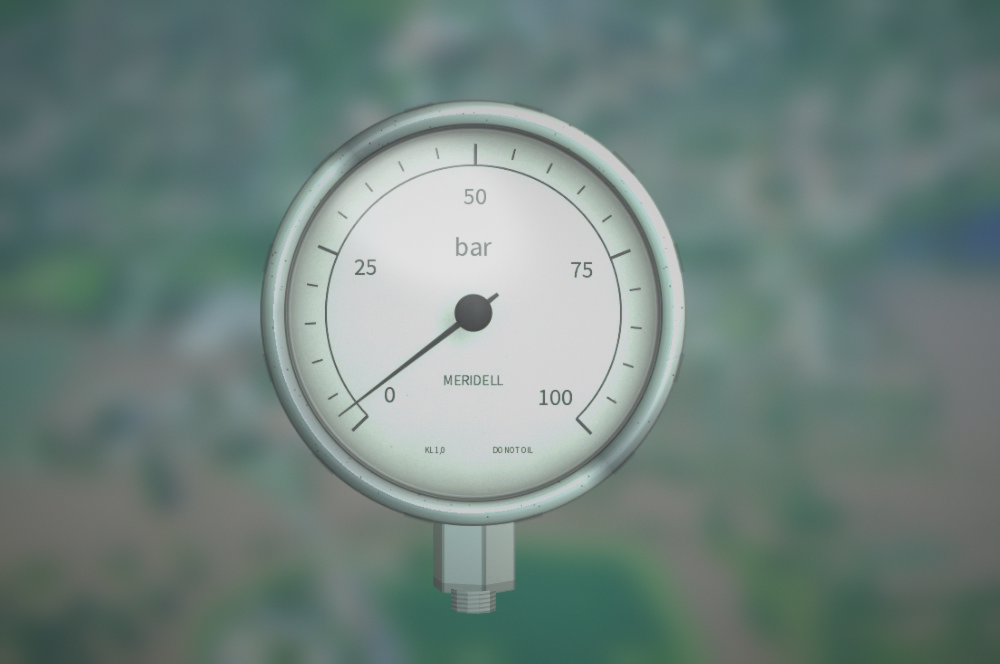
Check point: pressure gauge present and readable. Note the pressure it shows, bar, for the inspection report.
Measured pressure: 2.5 bar
